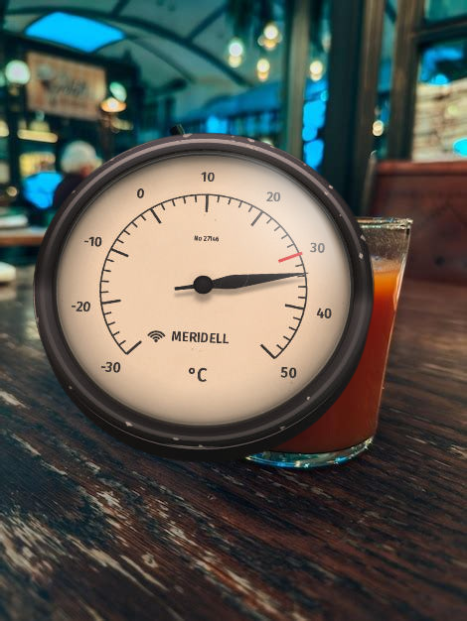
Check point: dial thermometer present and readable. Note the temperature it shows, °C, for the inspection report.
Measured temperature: 34 °C
